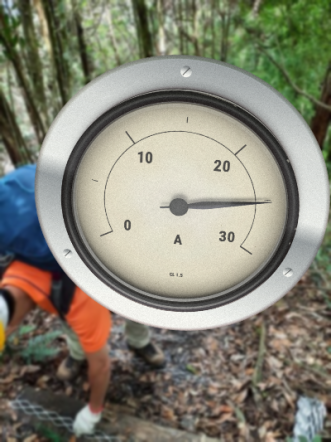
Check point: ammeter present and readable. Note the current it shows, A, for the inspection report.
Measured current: 25 A
